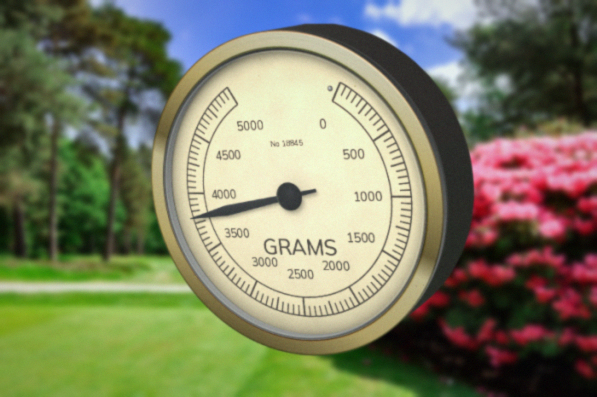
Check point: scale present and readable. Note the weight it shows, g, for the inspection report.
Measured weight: 3800 g
